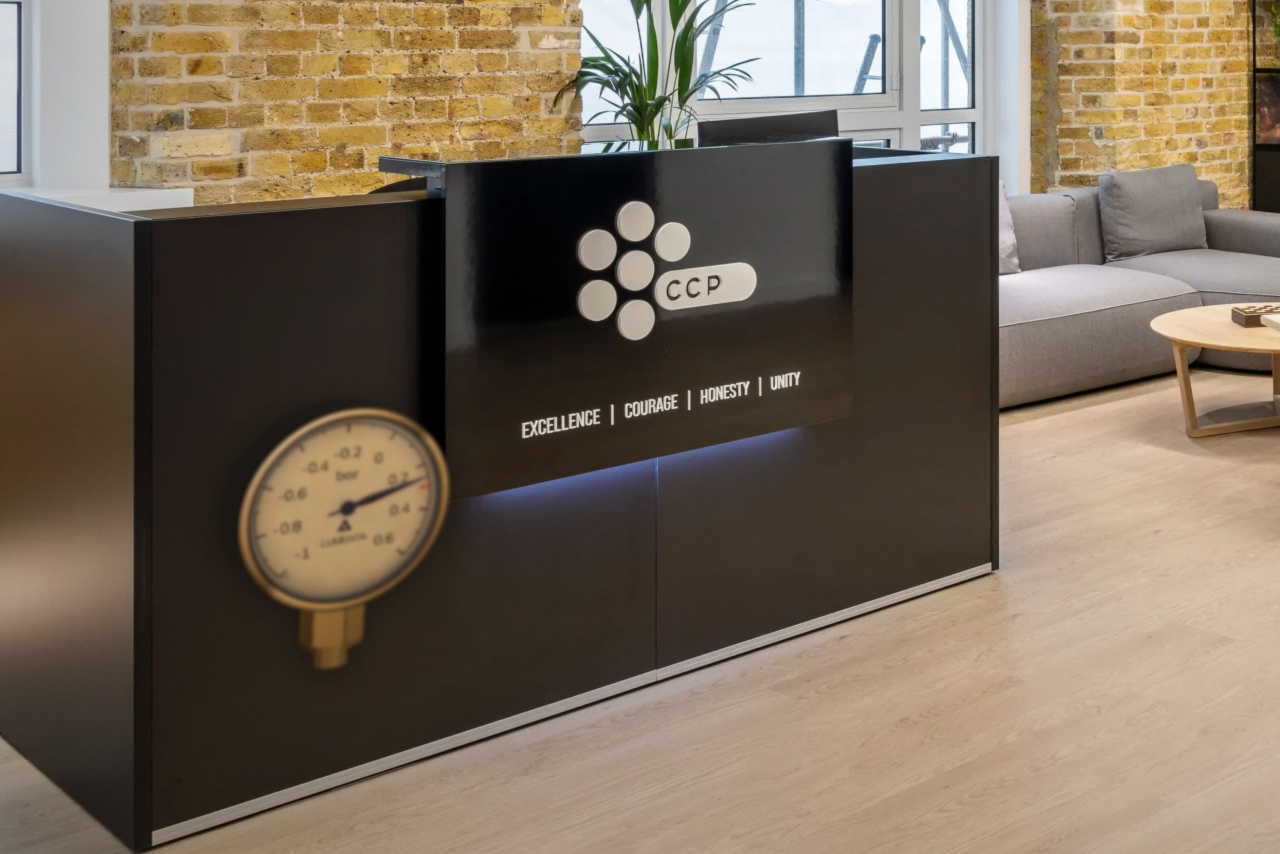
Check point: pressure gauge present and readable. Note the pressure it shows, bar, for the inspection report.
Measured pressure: 0.25 bar
